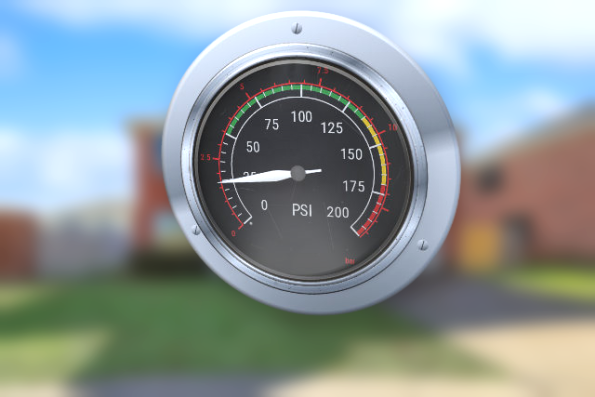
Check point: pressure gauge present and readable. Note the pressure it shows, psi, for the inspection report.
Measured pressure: 25 psi
